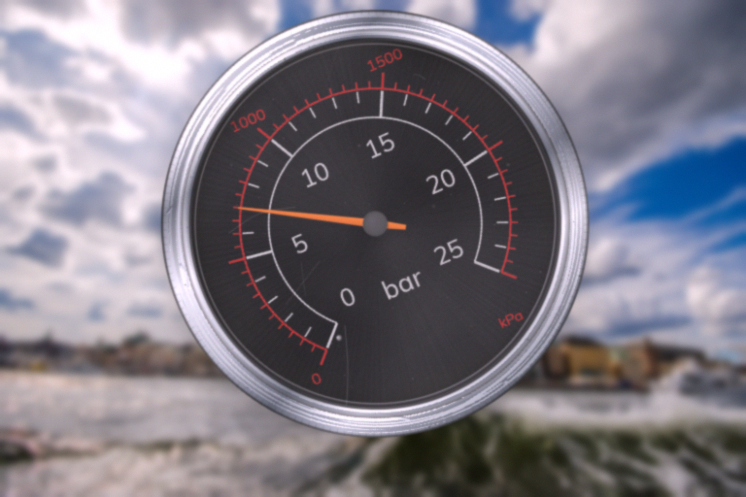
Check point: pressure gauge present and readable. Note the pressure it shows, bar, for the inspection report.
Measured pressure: 7 bar
